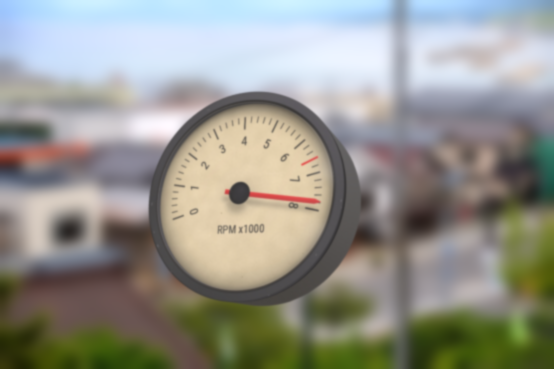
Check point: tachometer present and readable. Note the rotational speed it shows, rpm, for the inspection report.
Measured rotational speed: 7800 rpm
